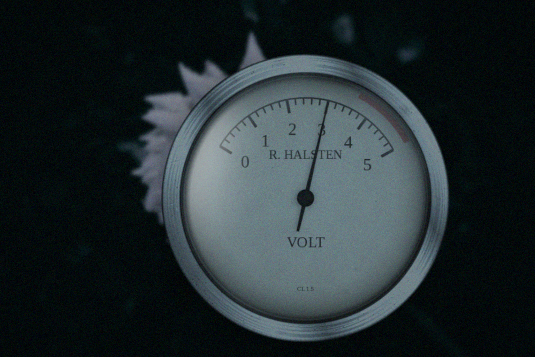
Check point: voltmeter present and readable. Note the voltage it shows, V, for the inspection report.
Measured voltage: 3 V
